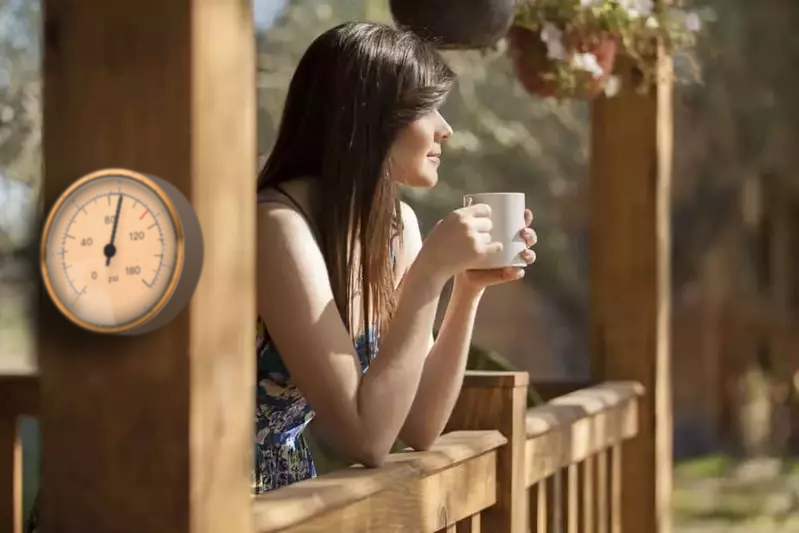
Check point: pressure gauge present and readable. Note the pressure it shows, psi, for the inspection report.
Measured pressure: 90 psi
